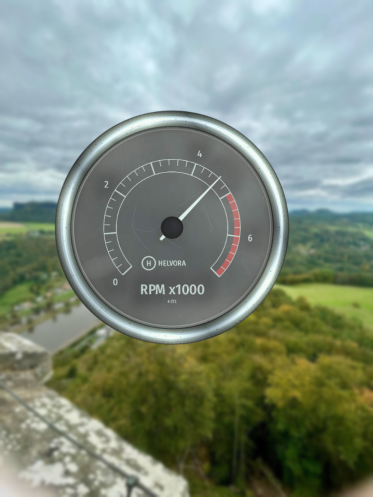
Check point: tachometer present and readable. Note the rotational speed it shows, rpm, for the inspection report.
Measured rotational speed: 4600 rpm
